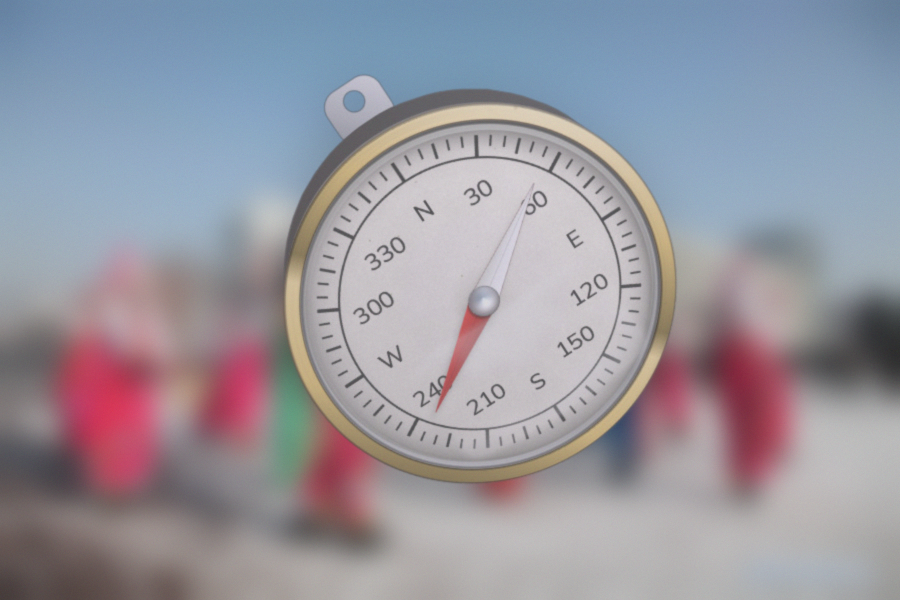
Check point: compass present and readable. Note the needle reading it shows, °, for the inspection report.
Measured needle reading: 235 °
